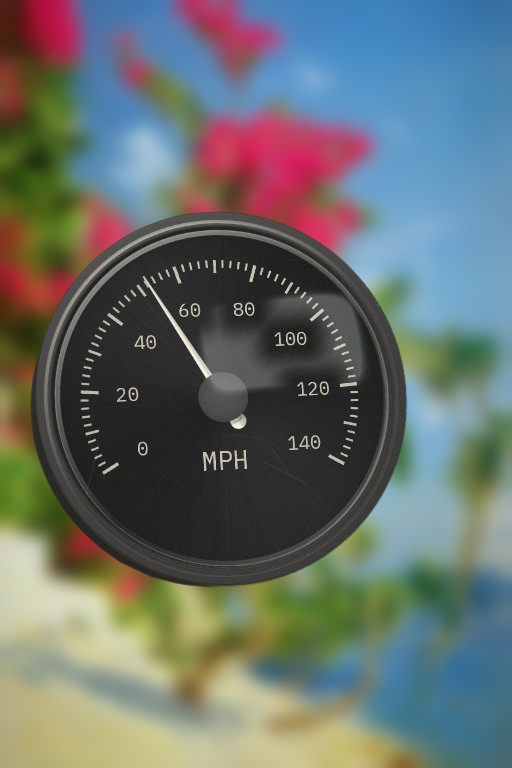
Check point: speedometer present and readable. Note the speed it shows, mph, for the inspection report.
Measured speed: 52 mph
